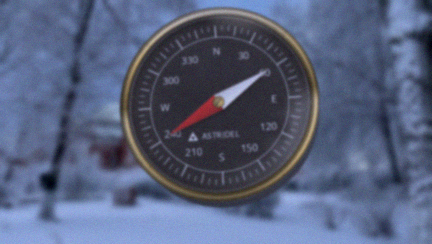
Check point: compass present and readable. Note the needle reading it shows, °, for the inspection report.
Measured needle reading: 240 °
